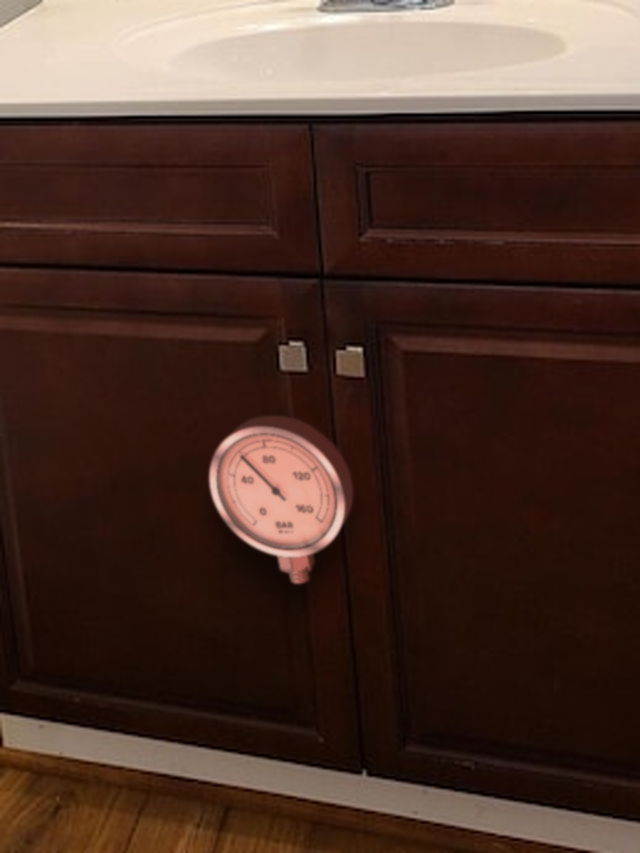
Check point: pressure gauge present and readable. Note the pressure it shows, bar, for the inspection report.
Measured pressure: 60 bar
